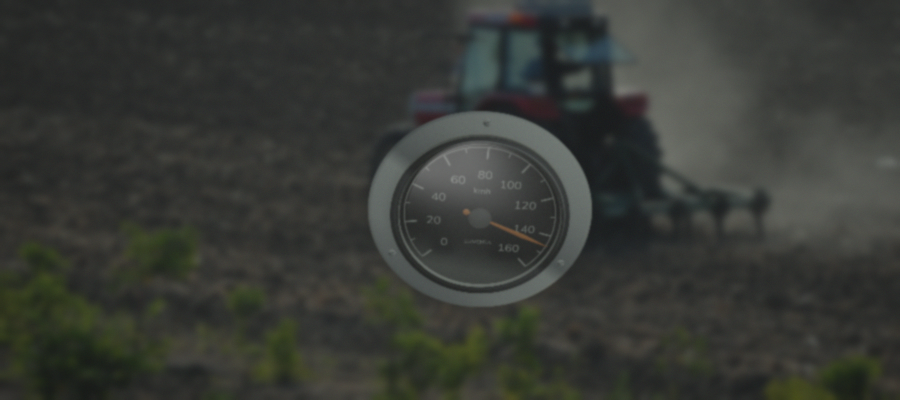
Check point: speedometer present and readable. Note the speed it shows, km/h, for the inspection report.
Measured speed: 145 km/h
